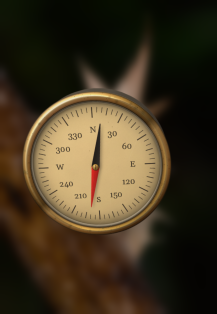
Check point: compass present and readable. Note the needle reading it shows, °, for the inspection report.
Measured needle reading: 190 °
